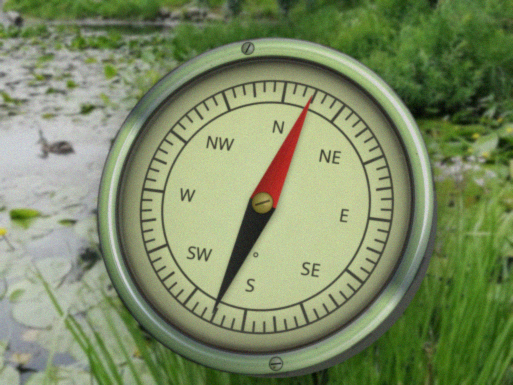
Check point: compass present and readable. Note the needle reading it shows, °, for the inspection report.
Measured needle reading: 15 °
